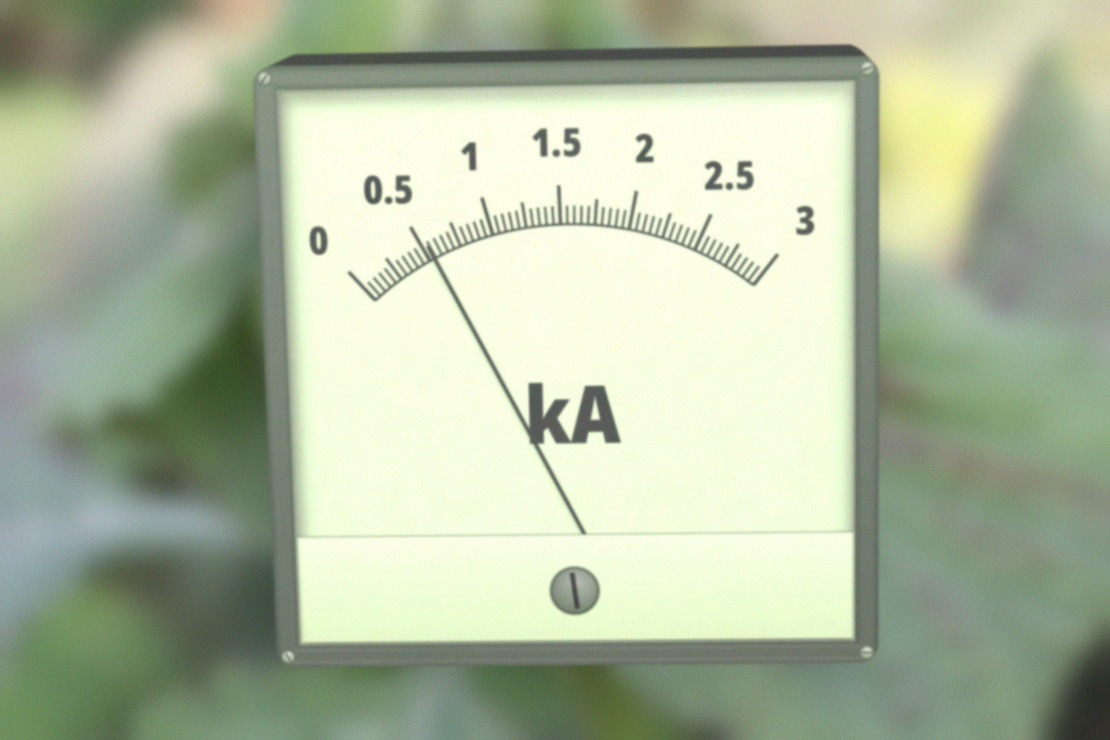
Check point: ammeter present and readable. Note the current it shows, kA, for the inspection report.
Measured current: 0.55 kA
